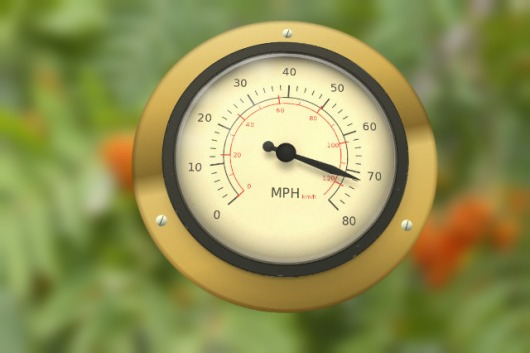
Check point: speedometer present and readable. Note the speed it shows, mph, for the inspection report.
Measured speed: 72 mph
